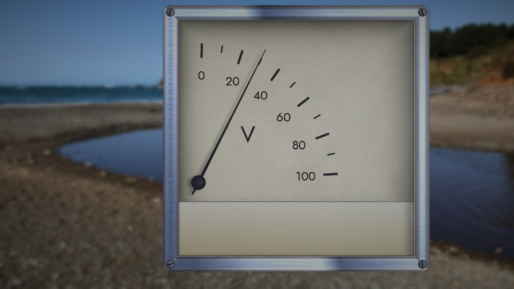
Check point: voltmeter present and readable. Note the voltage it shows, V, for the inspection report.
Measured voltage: 30 V
